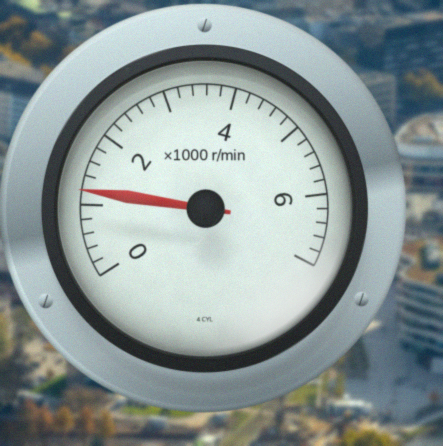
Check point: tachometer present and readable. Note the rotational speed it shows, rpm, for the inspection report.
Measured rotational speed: 1200 rpm
